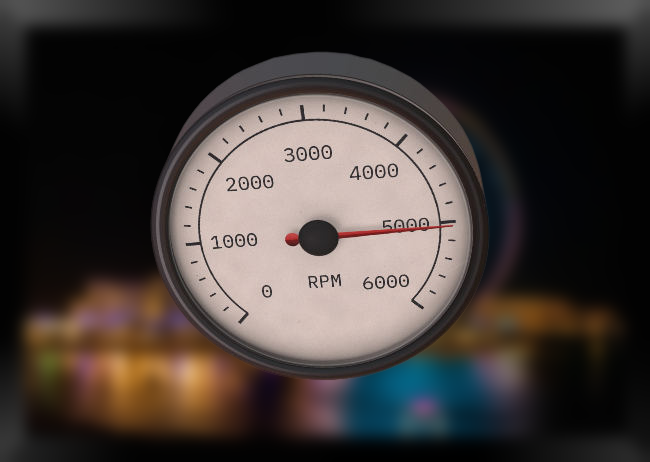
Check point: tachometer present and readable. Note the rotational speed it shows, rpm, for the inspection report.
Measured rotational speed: 5000 rpm
